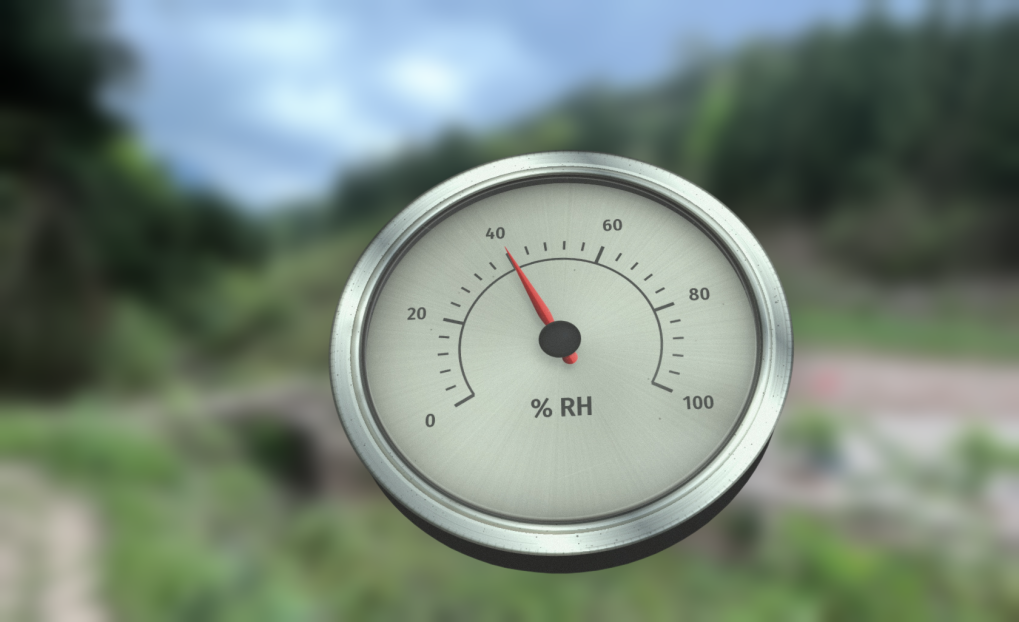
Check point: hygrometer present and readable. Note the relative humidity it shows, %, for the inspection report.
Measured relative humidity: 40 %
